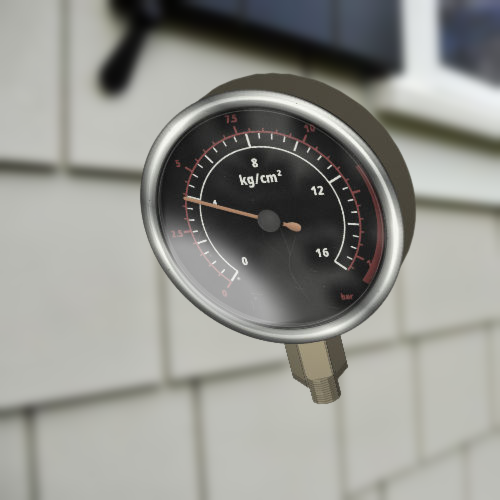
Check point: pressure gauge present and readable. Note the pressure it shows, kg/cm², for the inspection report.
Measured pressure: 4 kg/cm²
